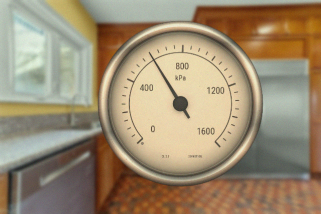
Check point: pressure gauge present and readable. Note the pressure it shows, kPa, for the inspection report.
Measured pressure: 600 kPa
